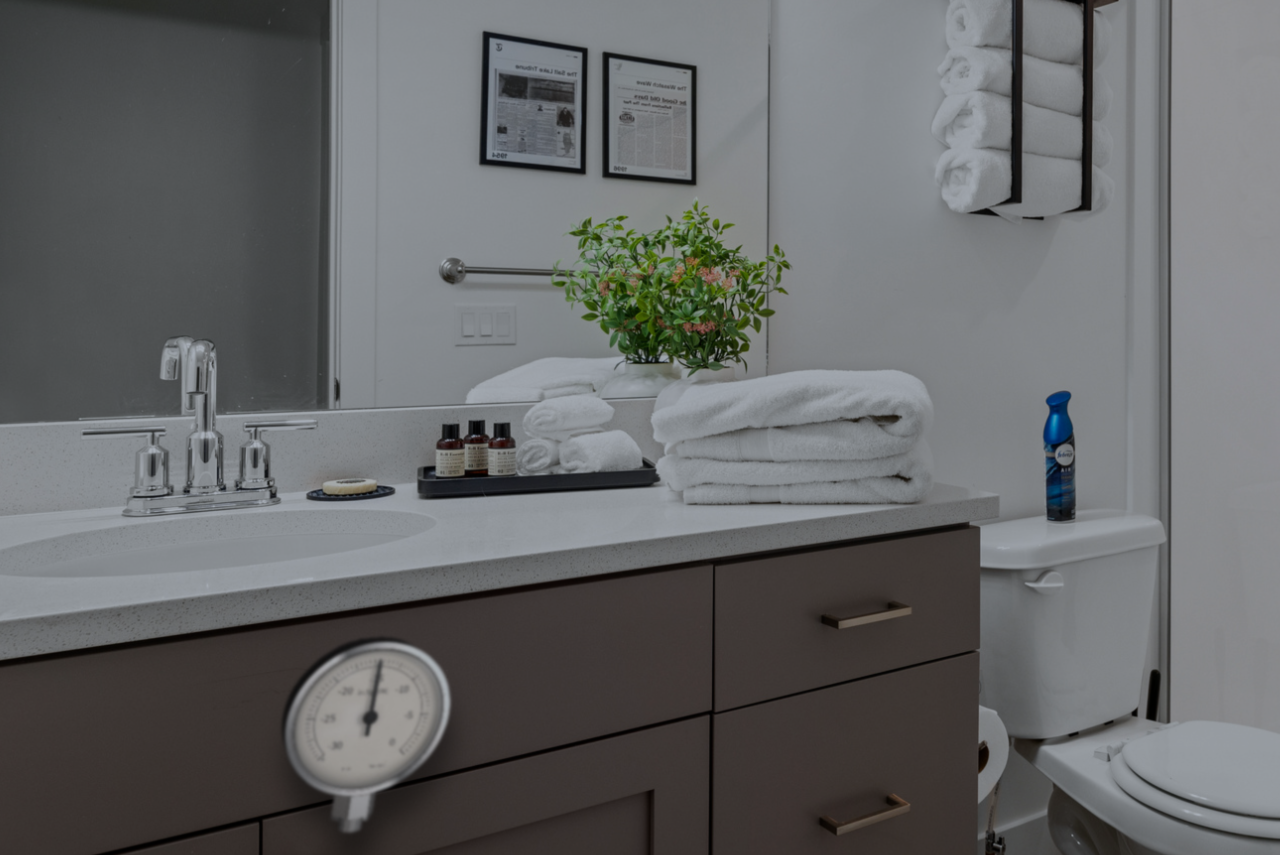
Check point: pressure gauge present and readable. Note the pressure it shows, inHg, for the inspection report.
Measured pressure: -15 inHg
